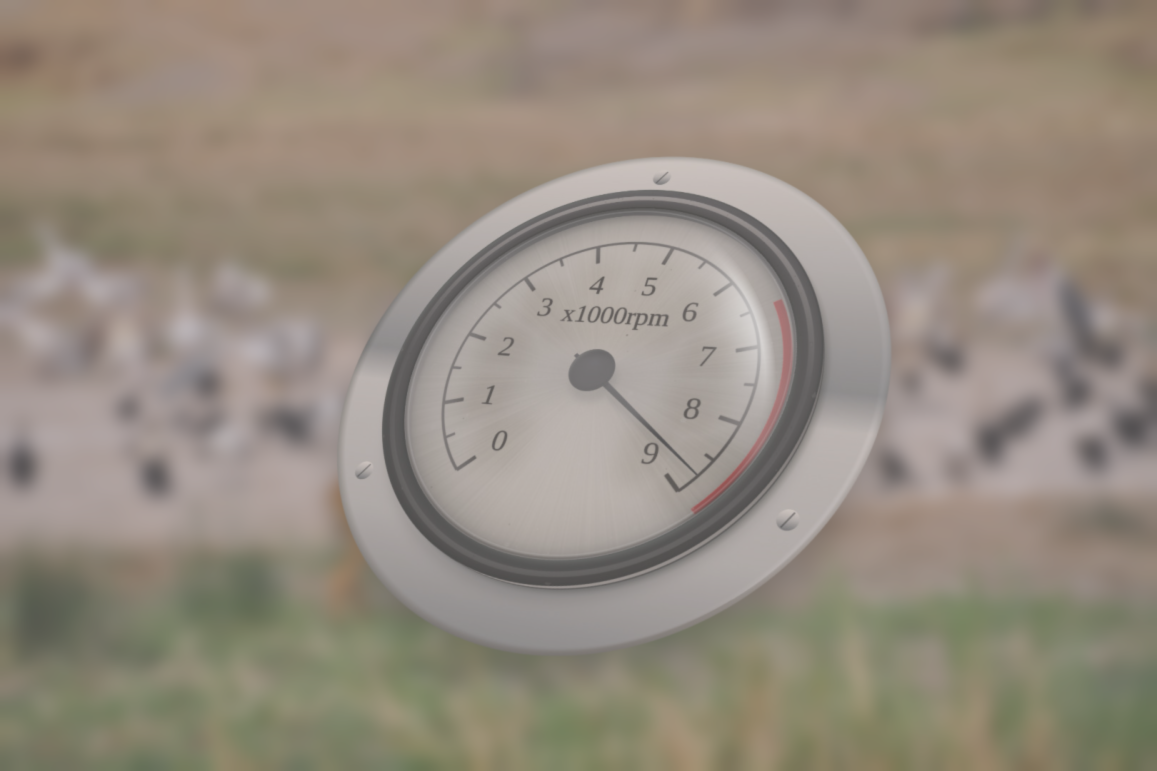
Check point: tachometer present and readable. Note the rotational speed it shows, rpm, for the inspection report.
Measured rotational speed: 8750 rpm
